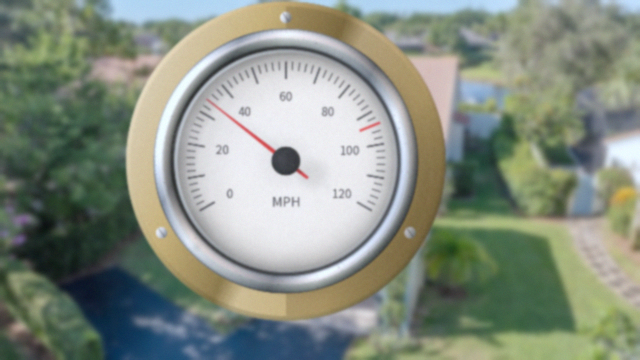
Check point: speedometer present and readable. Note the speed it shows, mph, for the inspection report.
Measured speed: 34 mph
